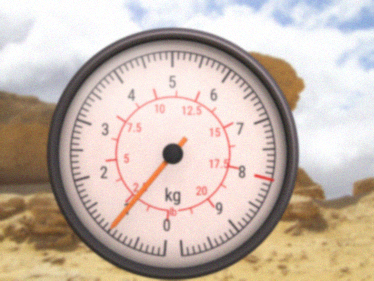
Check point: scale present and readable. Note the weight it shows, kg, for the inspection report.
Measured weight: 1 kg
